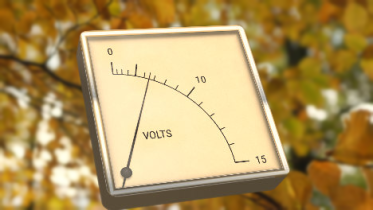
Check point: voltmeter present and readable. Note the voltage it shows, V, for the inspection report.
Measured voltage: 6.5 V
